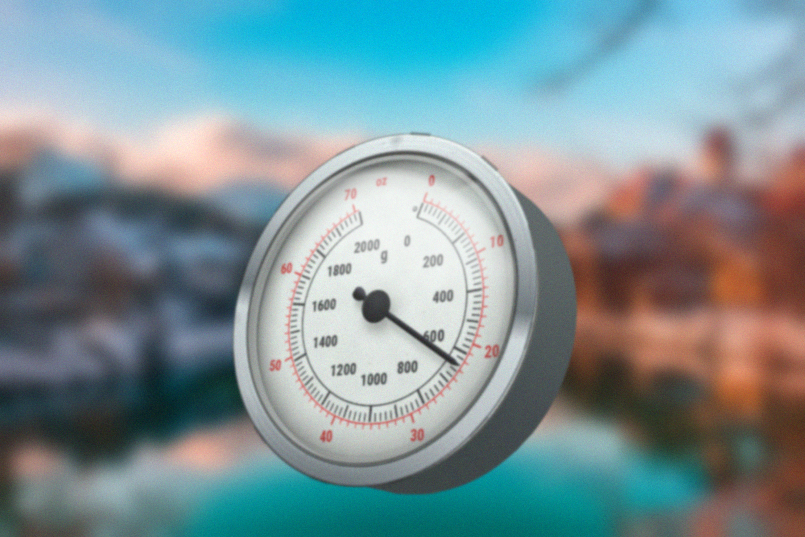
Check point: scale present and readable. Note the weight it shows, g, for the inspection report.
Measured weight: 640 g
